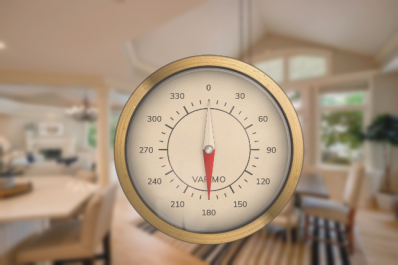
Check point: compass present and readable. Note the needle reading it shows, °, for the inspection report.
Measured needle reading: 180 °
